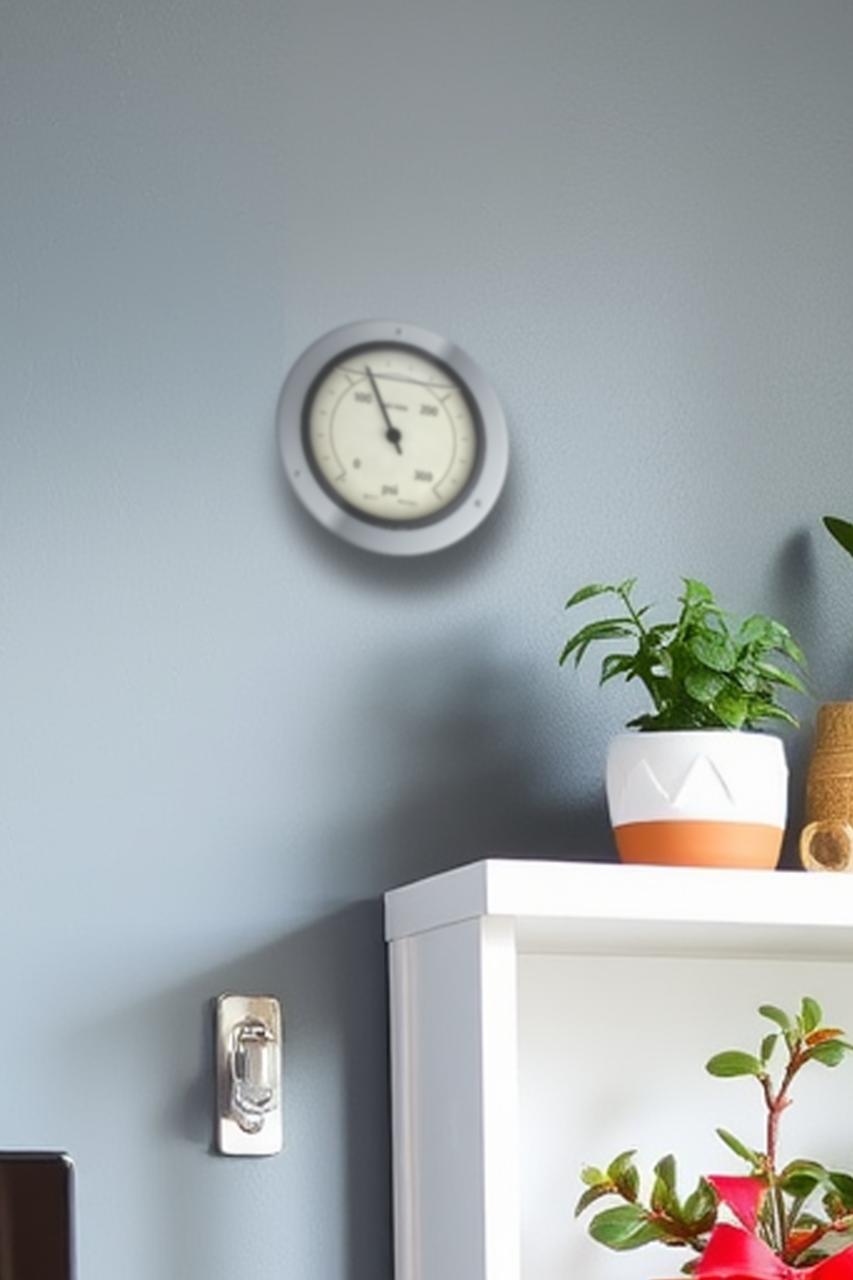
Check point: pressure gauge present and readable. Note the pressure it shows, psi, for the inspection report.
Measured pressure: 120 psi
